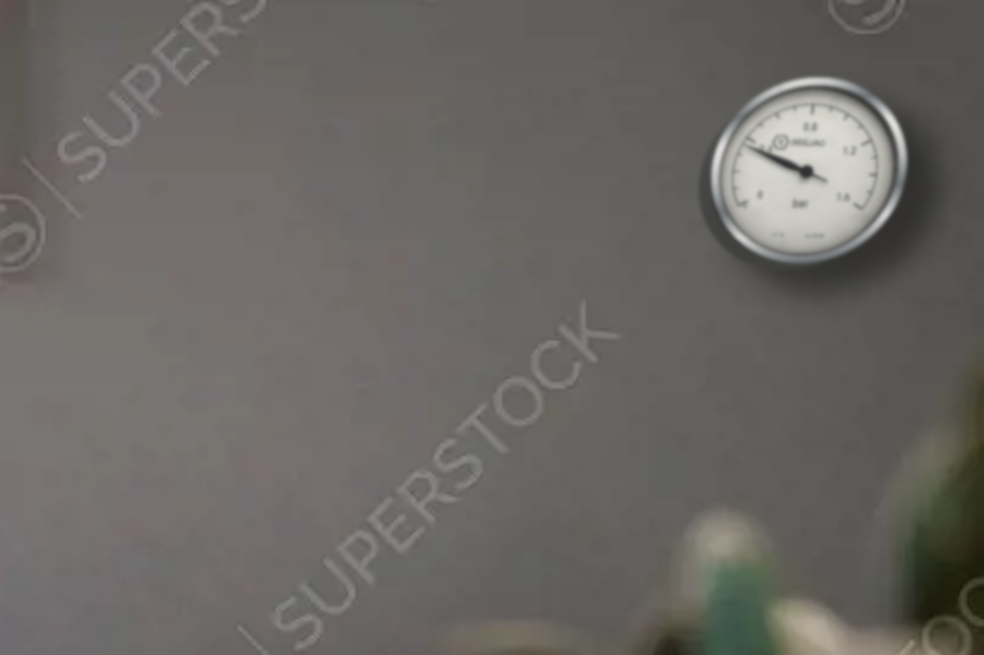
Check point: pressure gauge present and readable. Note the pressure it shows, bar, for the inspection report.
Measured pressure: 0.35 bar
